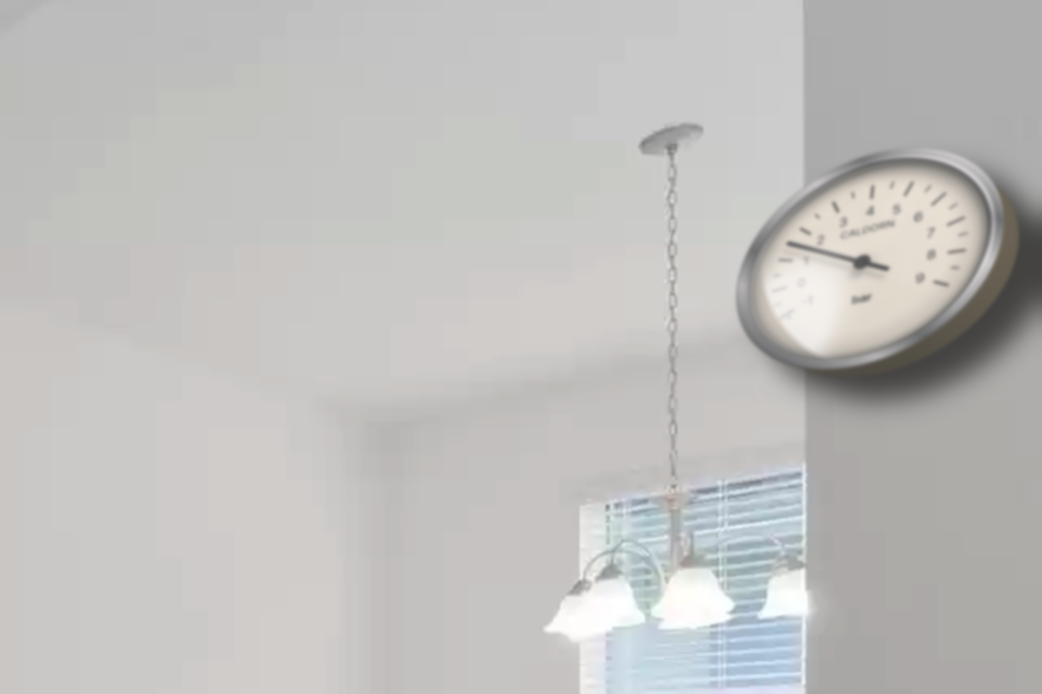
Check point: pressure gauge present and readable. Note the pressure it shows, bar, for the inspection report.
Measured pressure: 1.5 bar
